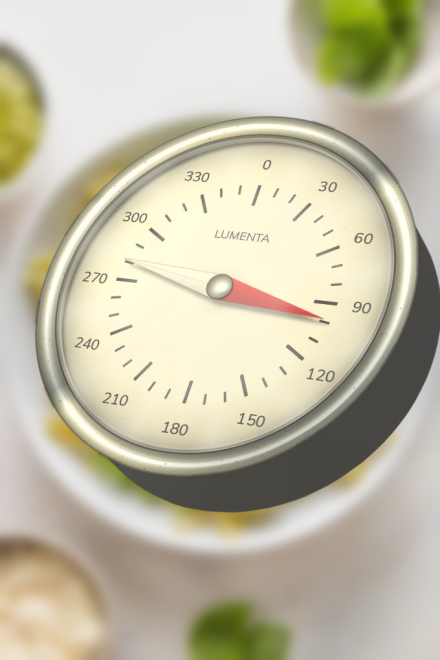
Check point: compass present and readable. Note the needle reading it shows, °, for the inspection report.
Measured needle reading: 100 °
